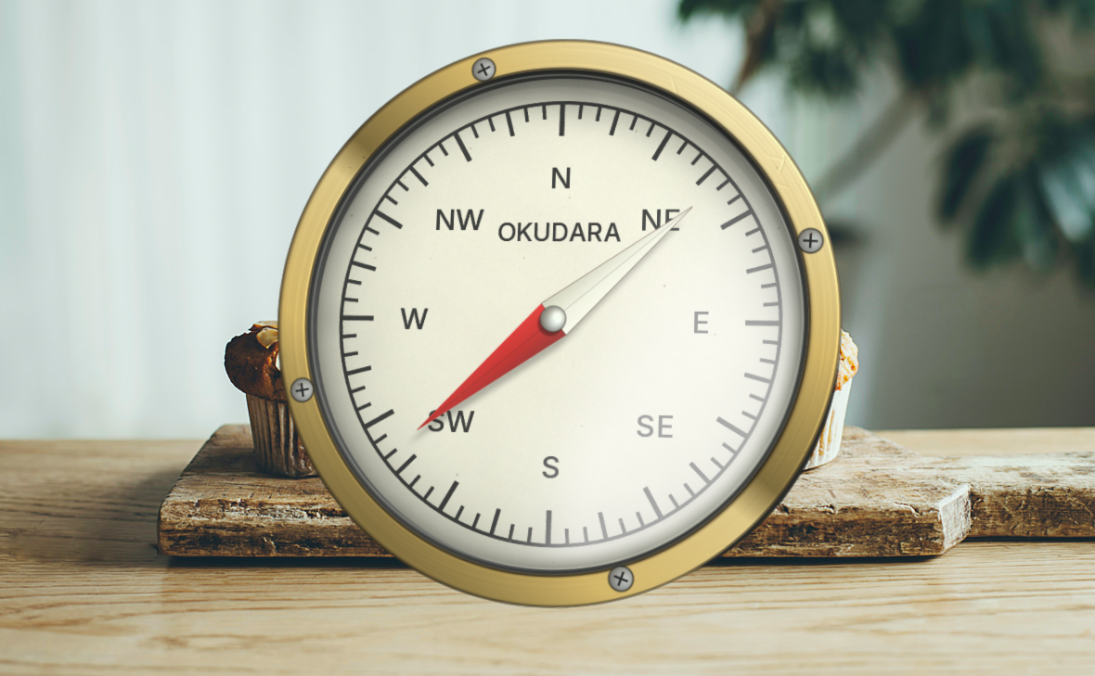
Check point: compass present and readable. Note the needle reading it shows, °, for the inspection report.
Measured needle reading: 230 °
